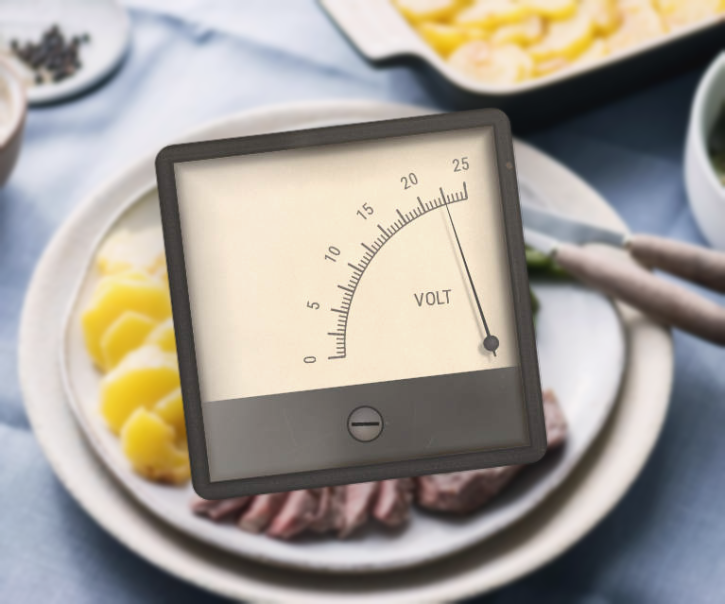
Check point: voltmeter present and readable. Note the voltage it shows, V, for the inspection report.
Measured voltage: 22.5 V
